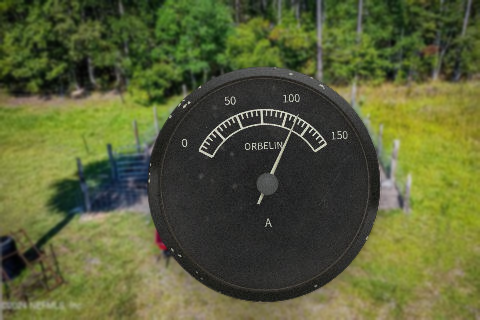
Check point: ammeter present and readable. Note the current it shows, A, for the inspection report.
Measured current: 110 A
